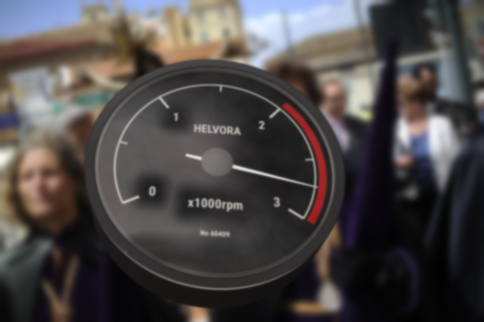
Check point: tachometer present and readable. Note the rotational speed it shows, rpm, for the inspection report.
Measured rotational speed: 2750 rpm
